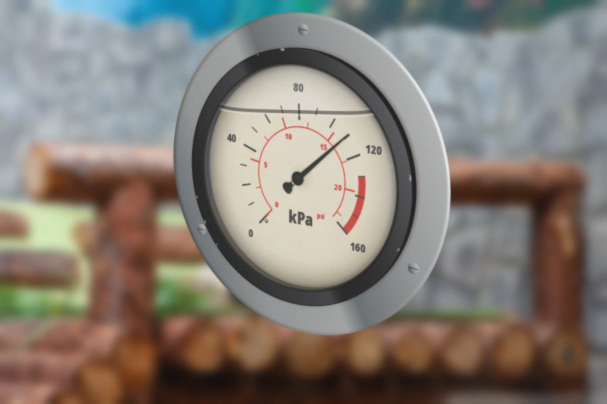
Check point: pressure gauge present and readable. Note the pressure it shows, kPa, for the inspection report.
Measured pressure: 110 kPa
